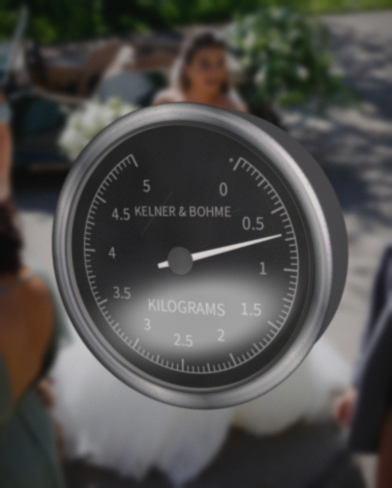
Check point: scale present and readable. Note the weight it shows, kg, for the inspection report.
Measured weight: 0.7 kg
